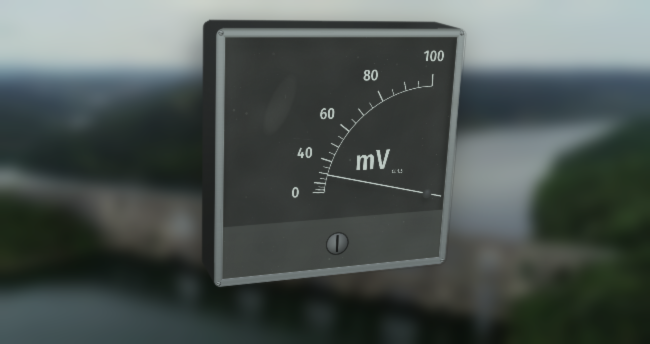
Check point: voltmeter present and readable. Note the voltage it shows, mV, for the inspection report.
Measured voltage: 30 mV
